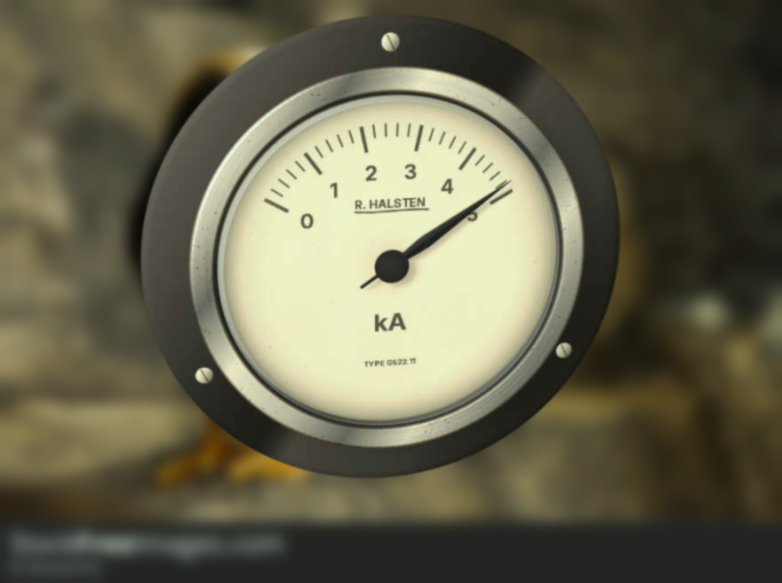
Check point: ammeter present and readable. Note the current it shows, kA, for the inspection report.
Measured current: 4.8 kA
